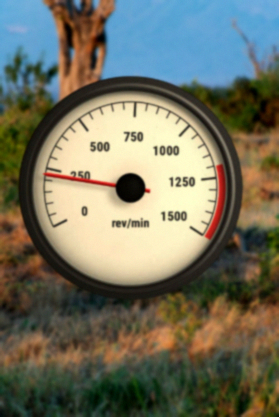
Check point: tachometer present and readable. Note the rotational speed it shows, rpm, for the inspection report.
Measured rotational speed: 225 rpm
